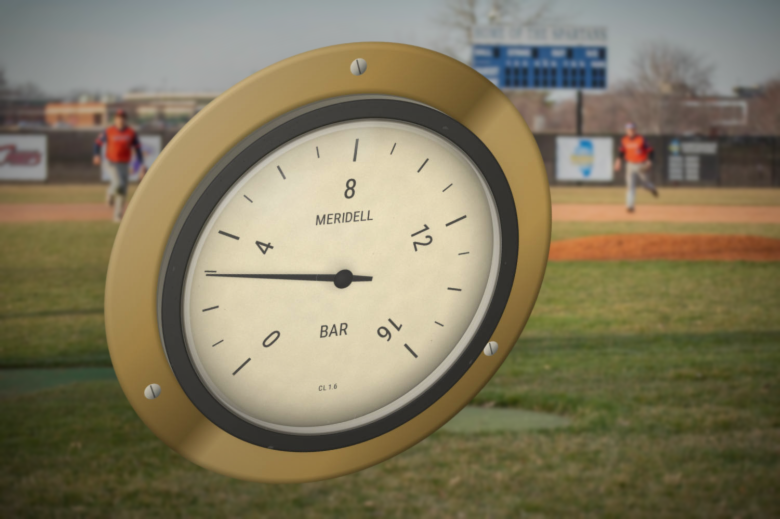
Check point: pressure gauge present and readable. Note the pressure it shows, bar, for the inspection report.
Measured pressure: 3 bar
